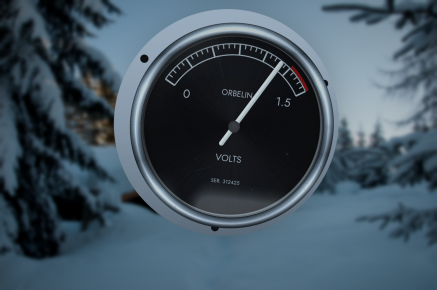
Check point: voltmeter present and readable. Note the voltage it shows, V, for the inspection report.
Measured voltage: 1.15 V
